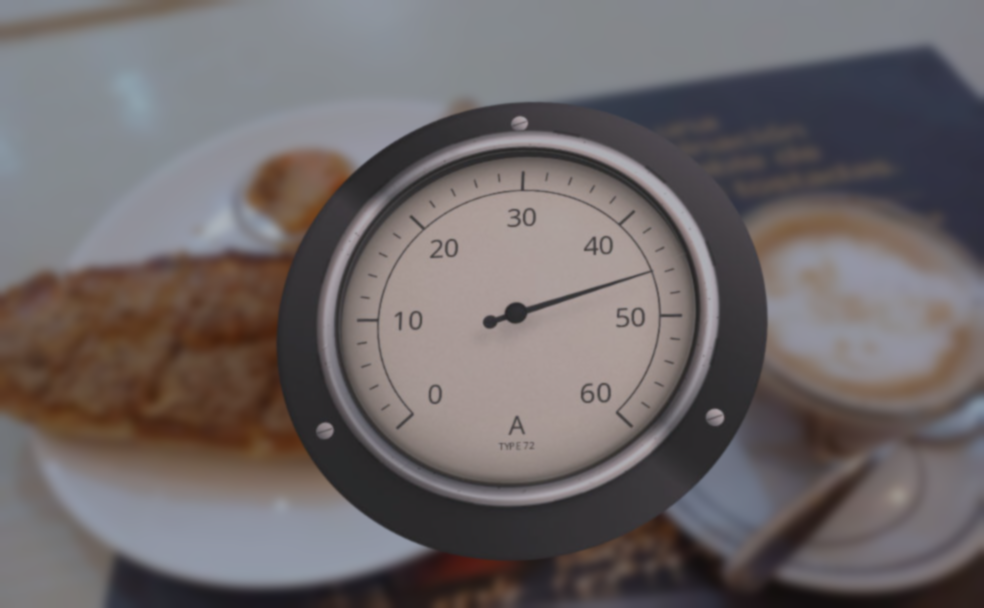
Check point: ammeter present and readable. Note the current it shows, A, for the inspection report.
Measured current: 46 A
